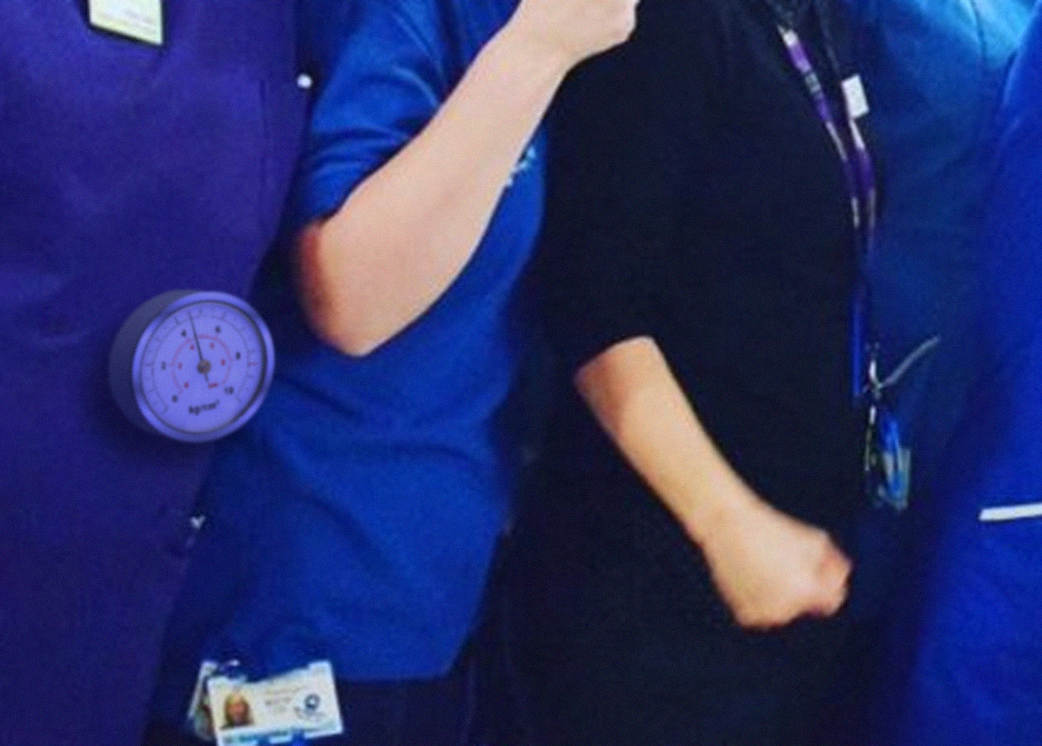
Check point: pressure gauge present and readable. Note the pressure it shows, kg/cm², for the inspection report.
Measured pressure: 4.5 kg/cm²
